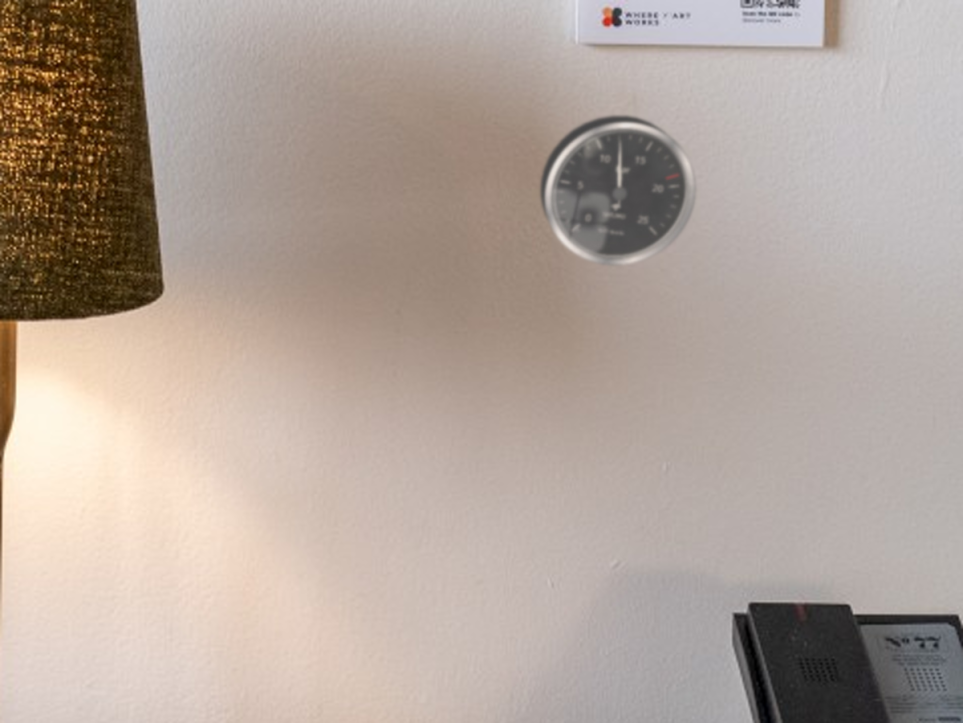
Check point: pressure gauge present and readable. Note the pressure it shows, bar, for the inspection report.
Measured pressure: 12 bar
